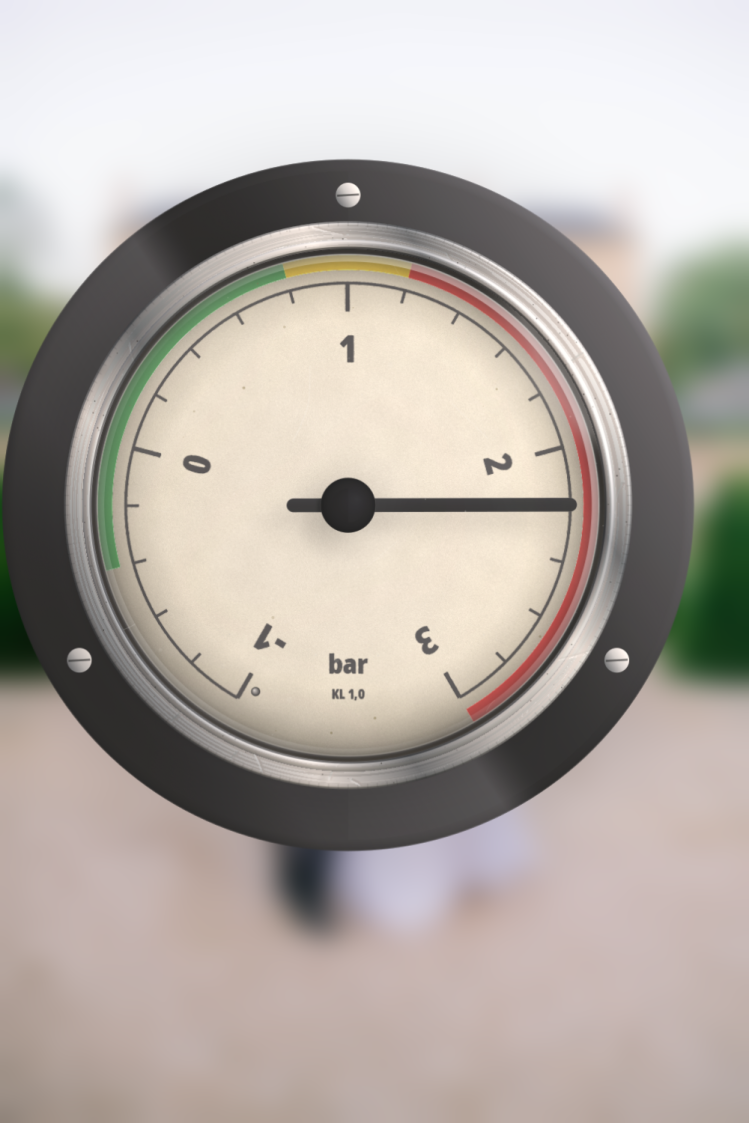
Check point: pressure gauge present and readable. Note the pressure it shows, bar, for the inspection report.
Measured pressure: 2.2 bar
